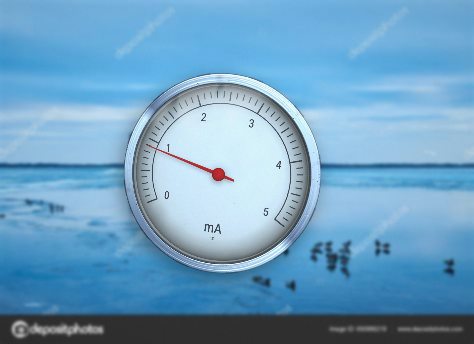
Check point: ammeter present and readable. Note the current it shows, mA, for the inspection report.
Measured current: 0.9 mA
